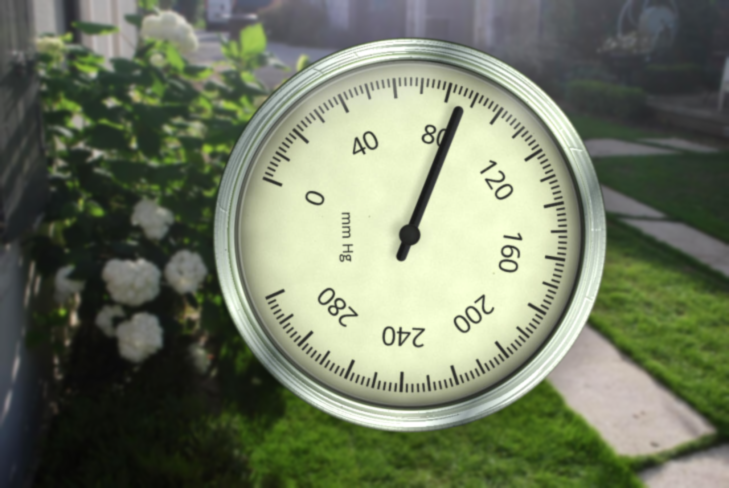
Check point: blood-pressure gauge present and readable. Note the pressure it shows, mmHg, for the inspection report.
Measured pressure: 86 mmHg
